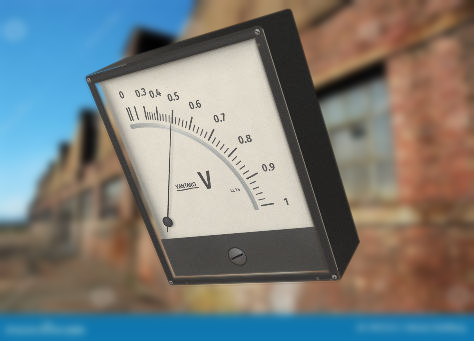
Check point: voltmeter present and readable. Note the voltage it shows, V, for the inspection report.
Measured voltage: 0.5 V
